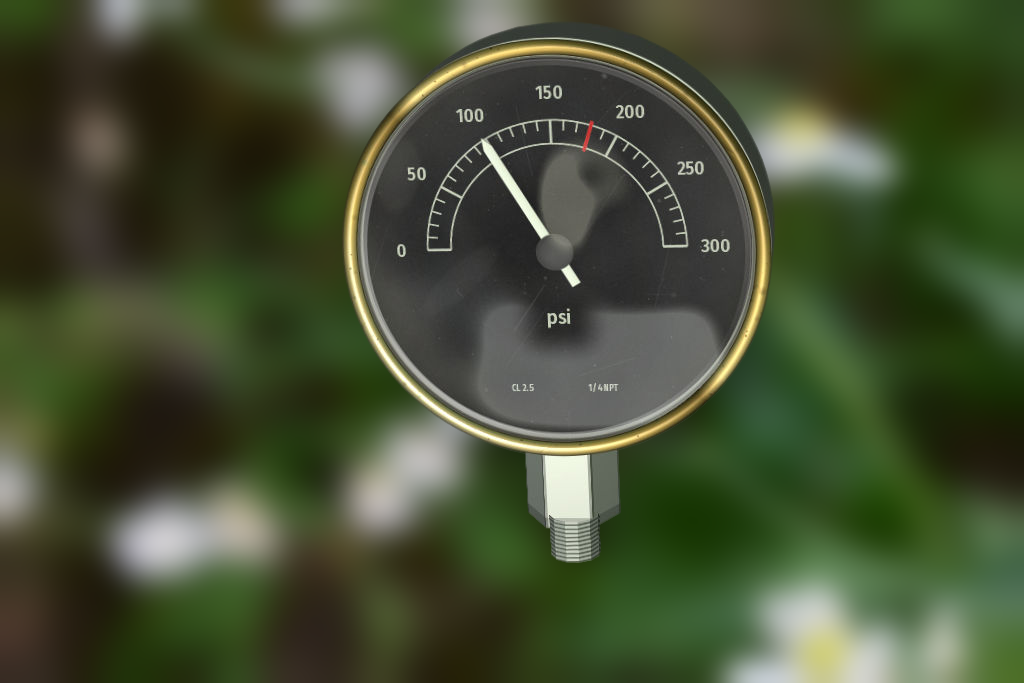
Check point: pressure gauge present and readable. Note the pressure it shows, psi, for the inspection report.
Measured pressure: 100 psi
